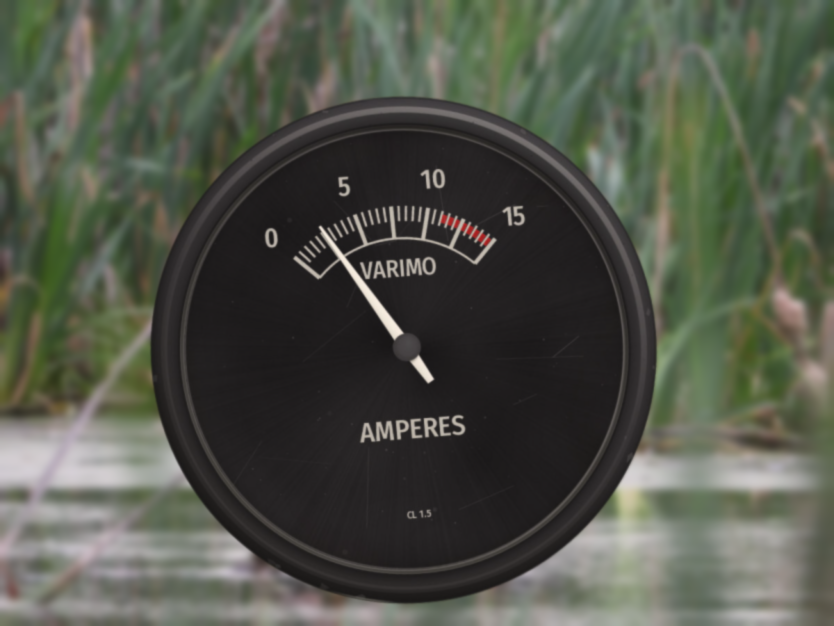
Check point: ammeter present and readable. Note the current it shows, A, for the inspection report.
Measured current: 2.5 A
